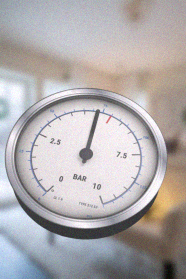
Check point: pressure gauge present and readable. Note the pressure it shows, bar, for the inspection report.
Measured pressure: 5 bar
